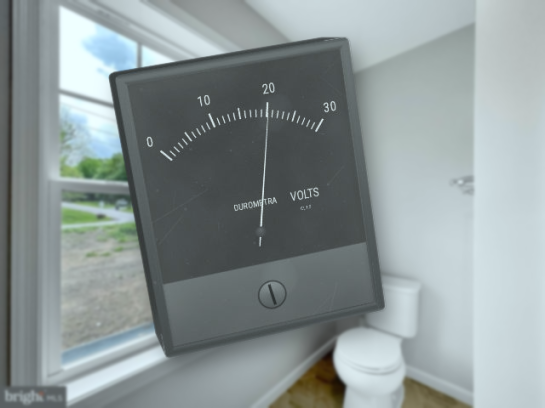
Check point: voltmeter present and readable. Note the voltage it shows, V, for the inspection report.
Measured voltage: 20 V
